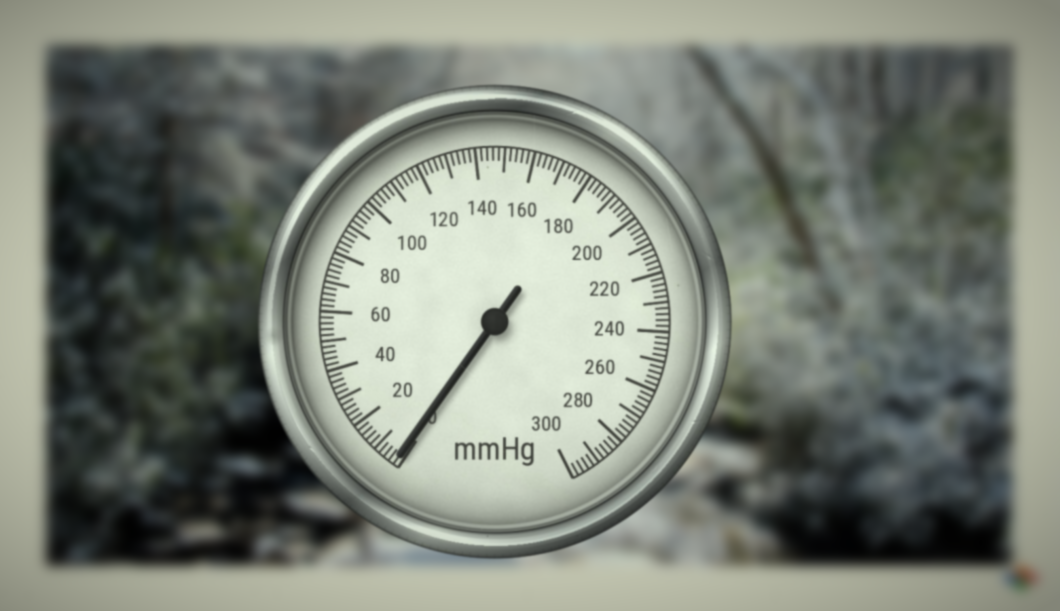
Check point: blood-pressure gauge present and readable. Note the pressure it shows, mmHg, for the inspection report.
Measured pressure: 2 mmHg
